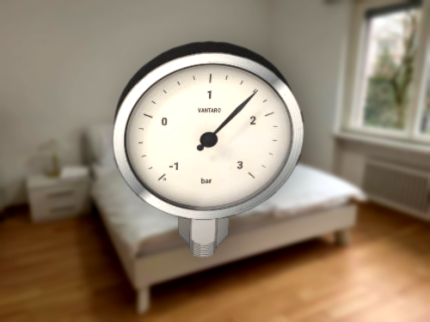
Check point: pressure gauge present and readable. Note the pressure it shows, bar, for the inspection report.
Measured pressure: 1.6 bar
